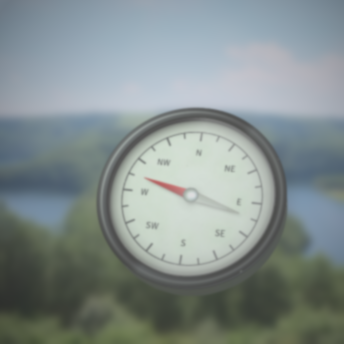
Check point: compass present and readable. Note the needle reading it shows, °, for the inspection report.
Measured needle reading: 285 °
